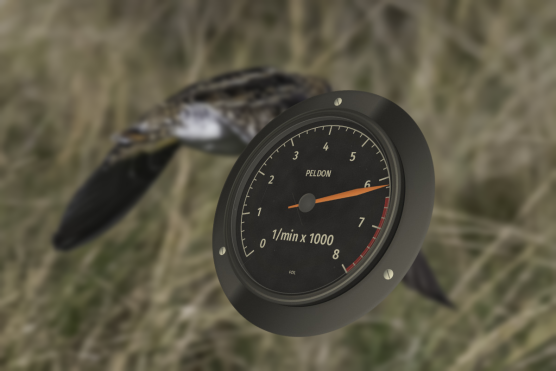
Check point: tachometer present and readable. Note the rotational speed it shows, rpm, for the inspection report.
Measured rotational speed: 6200 rpm
